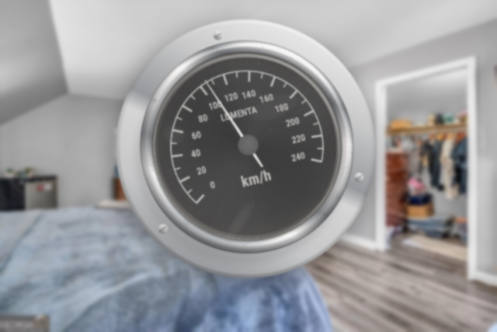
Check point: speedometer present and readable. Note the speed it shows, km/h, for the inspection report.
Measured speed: 105 km/h
